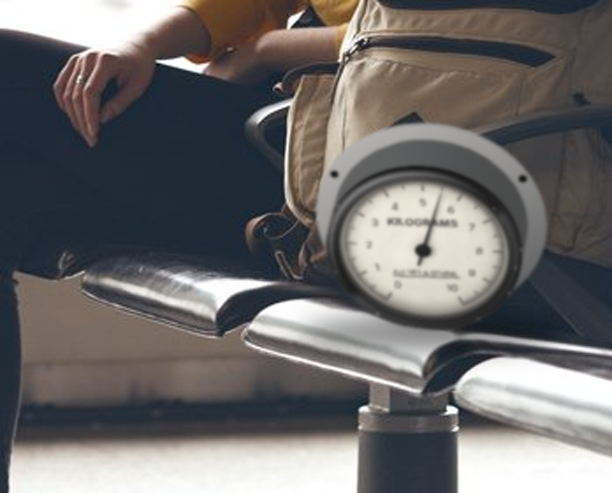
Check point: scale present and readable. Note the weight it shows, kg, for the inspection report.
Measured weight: 5.5 kg
